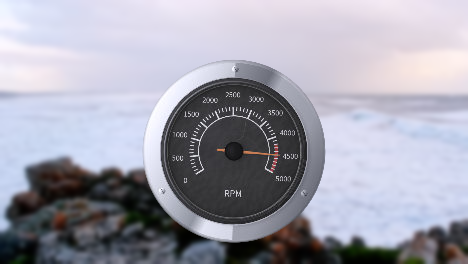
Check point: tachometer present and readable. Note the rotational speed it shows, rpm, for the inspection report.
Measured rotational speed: 4500 rpm
